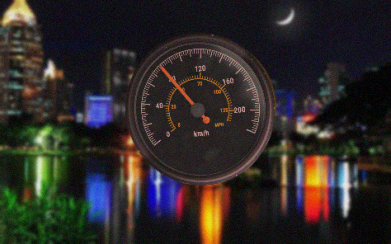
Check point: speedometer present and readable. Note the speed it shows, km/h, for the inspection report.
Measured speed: 80 km/h
